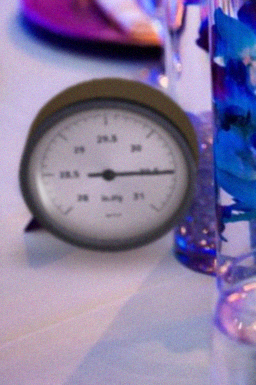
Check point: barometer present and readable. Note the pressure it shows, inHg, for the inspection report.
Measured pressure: 30.5 inHg
